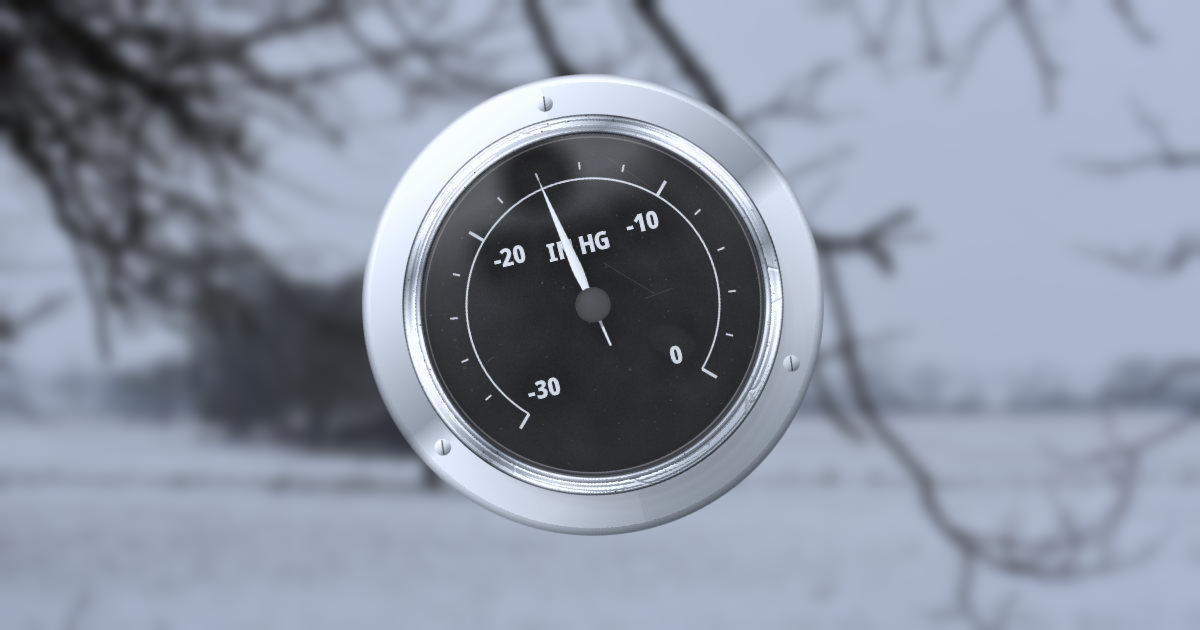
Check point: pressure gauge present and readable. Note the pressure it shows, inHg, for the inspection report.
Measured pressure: -16 inHg
